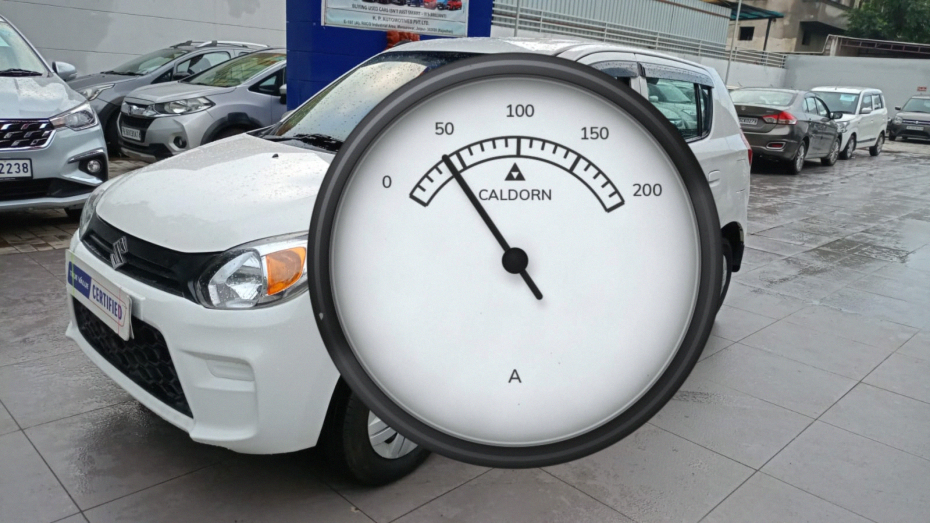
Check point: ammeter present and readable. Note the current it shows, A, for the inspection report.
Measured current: 40 A
